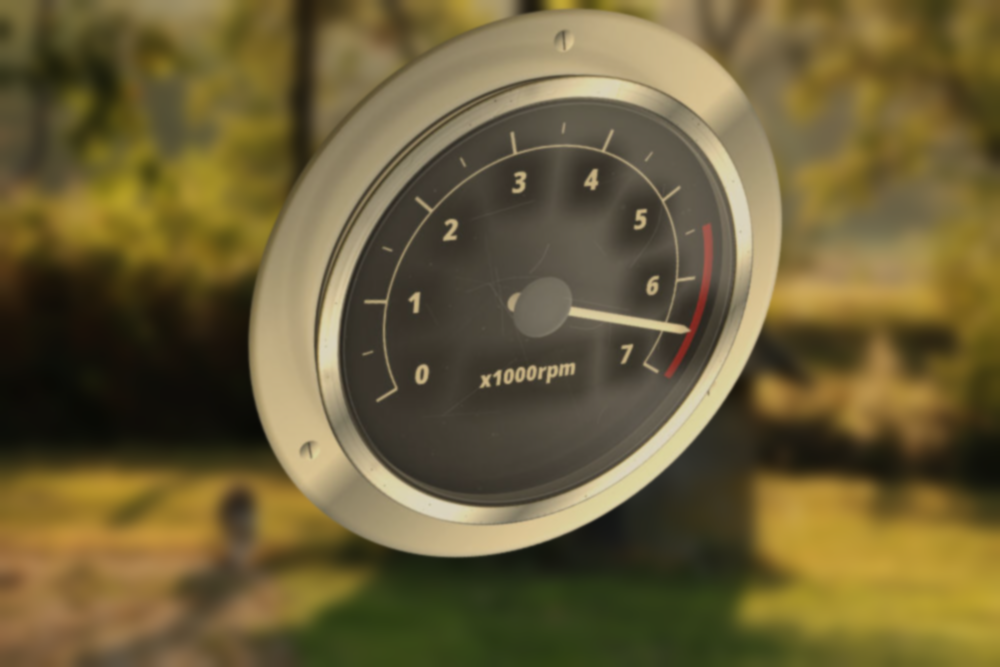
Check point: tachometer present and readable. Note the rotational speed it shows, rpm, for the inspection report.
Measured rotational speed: 6500 rpm
